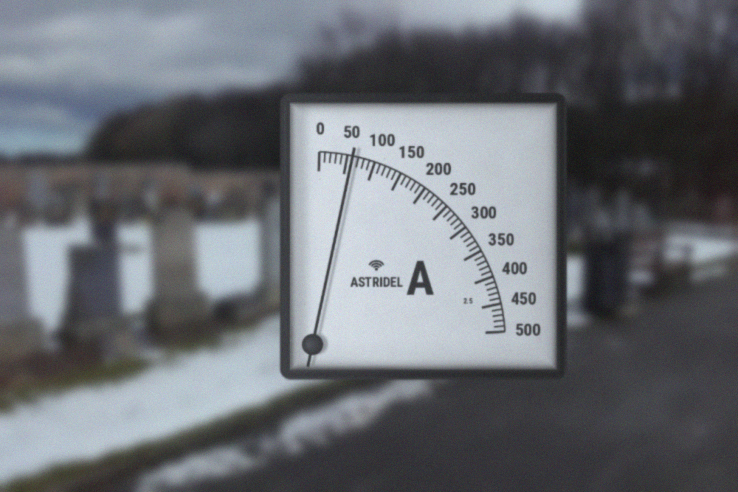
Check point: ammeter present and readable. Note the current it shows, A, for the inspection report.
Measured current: 60 A
